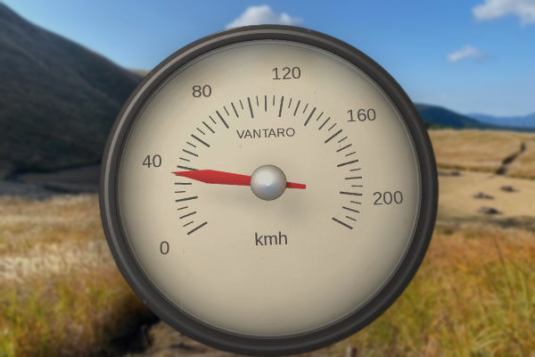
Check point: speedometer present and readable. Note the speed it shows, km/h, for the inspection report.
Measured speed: 35 km/h
